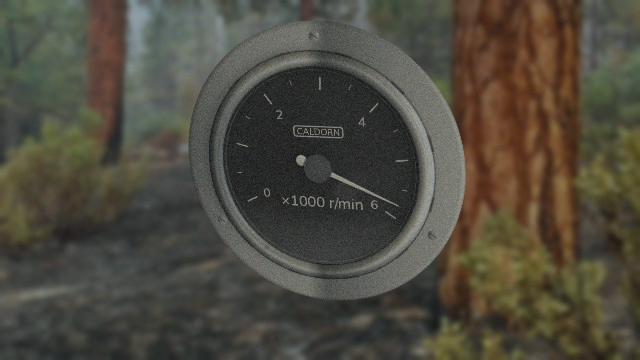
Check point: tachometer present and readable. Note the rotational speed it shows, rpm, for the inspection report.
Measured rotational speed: 5750 rpm
